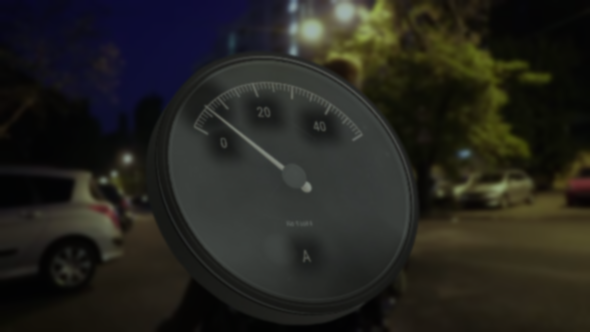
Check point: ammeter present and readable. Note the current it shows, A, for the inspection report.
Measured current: 5 A
